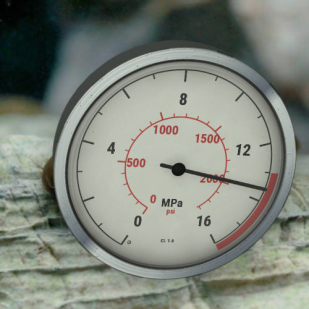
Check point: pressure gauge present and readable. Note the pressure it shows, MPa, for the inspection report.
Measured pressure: 13.5 MPa
